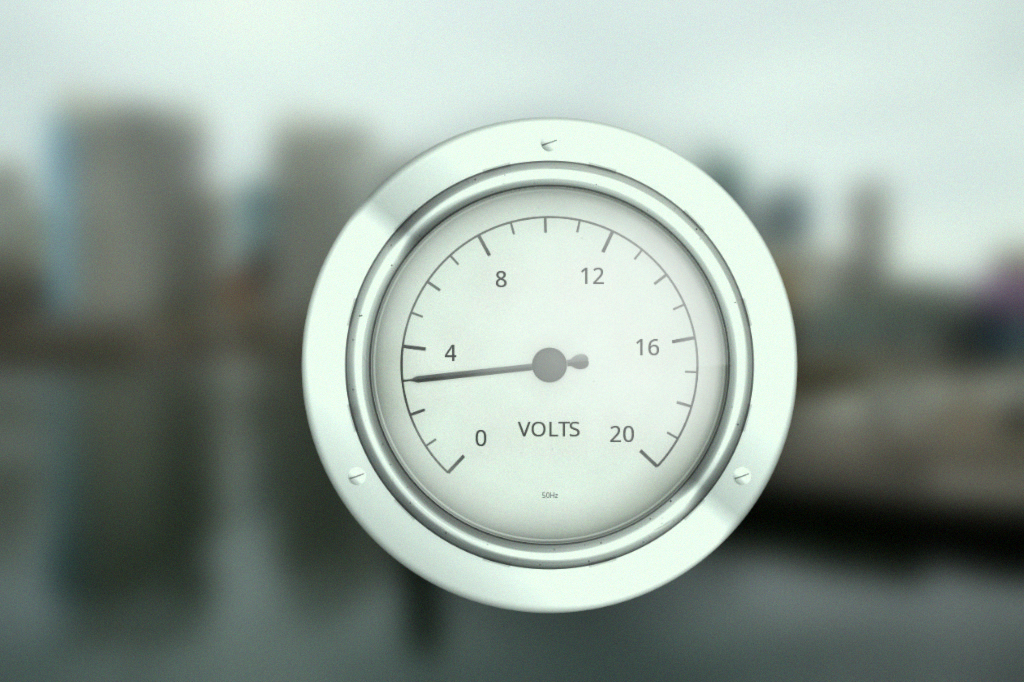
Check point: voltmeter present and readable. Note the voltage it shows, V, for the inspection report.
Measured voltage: 3 V
